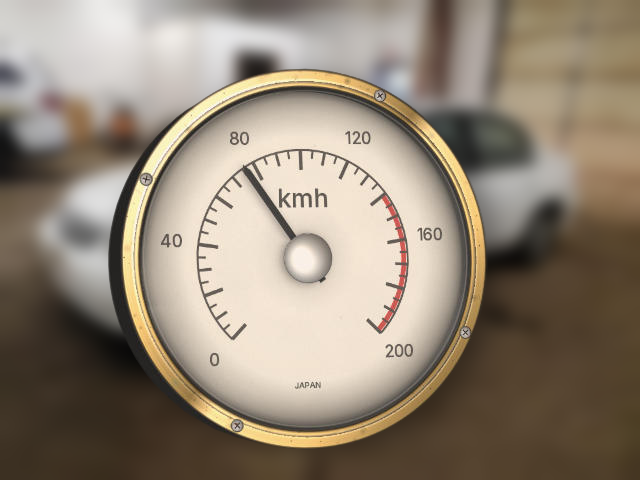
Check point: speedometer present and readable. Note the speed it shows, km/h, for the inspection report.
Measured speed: 75 km/h
